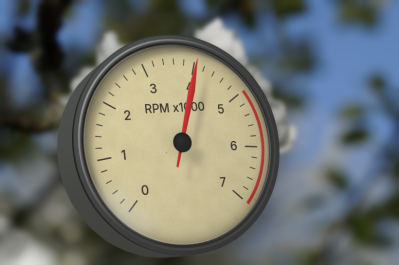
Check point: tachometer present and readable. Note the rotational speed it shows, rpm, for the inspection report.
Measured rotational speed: 4000 rpm
